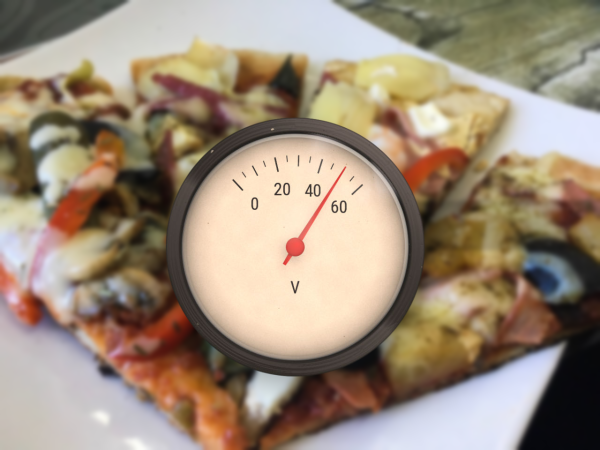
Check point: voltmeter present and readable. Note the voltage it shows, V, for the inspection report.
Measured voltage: 50 V
